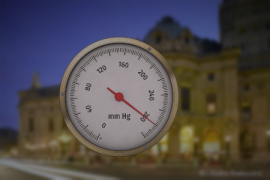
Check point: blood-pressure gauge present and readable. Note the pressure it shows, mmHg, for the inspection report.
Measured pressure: 280 mmHg
